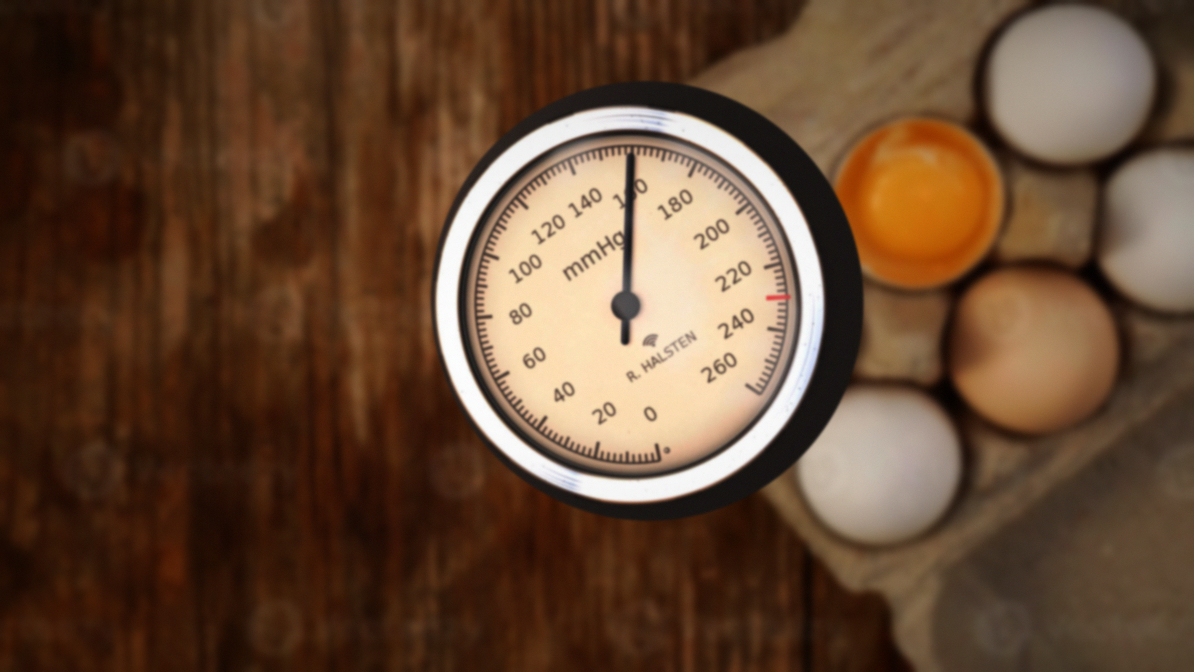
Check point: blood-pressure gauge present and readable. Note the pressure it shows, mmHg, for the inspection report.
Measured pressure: 160 mmHg
